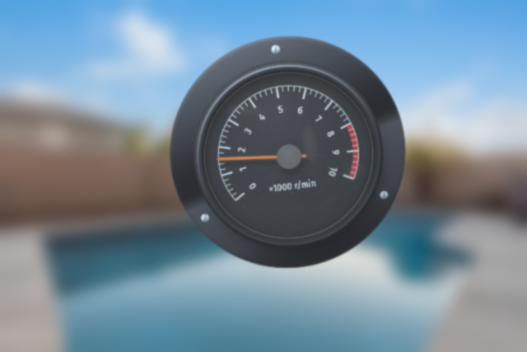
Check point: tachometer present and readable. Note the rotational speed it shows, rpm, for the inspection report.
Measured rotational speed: 1600 rpm
